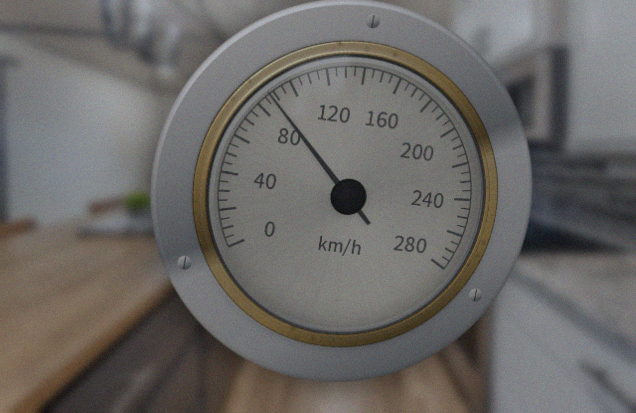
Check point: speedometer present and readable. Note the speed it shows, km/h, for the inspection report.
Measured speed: 87.5 km/h
